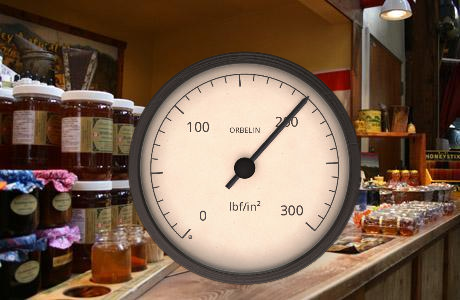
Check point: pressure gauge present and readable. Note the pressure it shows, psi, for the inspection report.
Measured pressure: 200 psi
